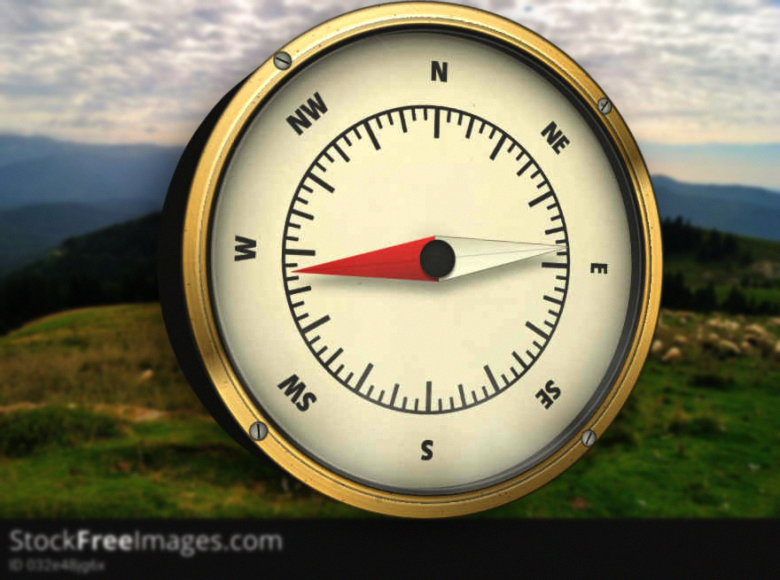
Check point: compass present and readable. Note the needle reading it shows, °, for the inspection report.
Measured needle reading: 262.5 °
